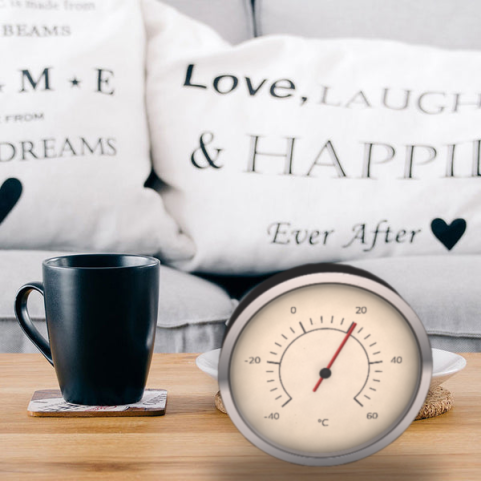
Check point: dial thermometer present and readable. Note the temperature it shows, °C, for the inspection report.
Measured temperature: 20 °C
